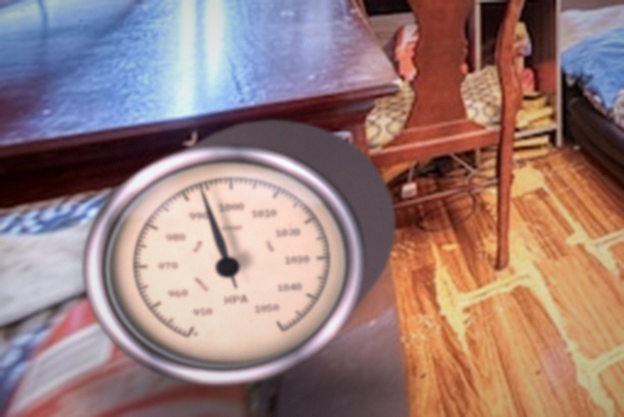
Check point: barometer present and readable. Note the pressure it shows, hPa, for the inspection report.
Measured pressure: 995 hPa
